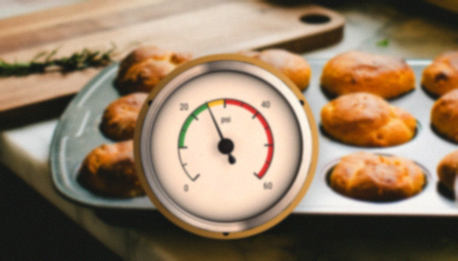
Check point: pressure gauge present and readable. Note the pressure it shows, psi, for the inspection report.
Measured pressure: 25 psi
